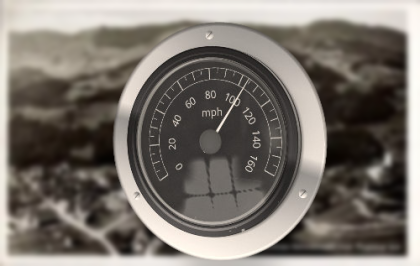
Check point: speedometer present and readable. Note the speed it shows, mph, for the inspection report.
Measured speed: 105 mph
